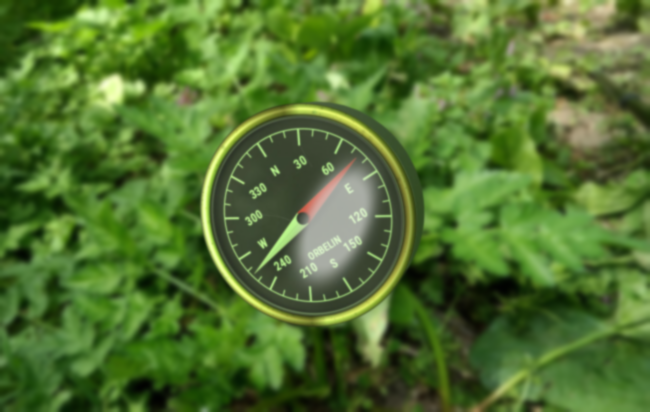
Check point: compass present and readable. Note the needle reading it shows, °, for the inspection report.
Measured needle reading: 75 °
